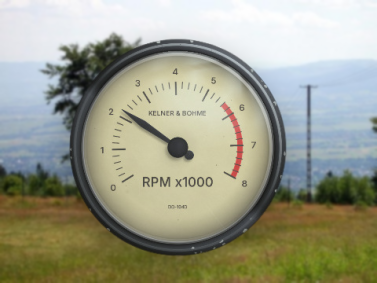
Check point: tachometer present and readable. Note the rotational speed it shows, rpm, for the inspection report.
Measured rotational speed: 2200 rpm
